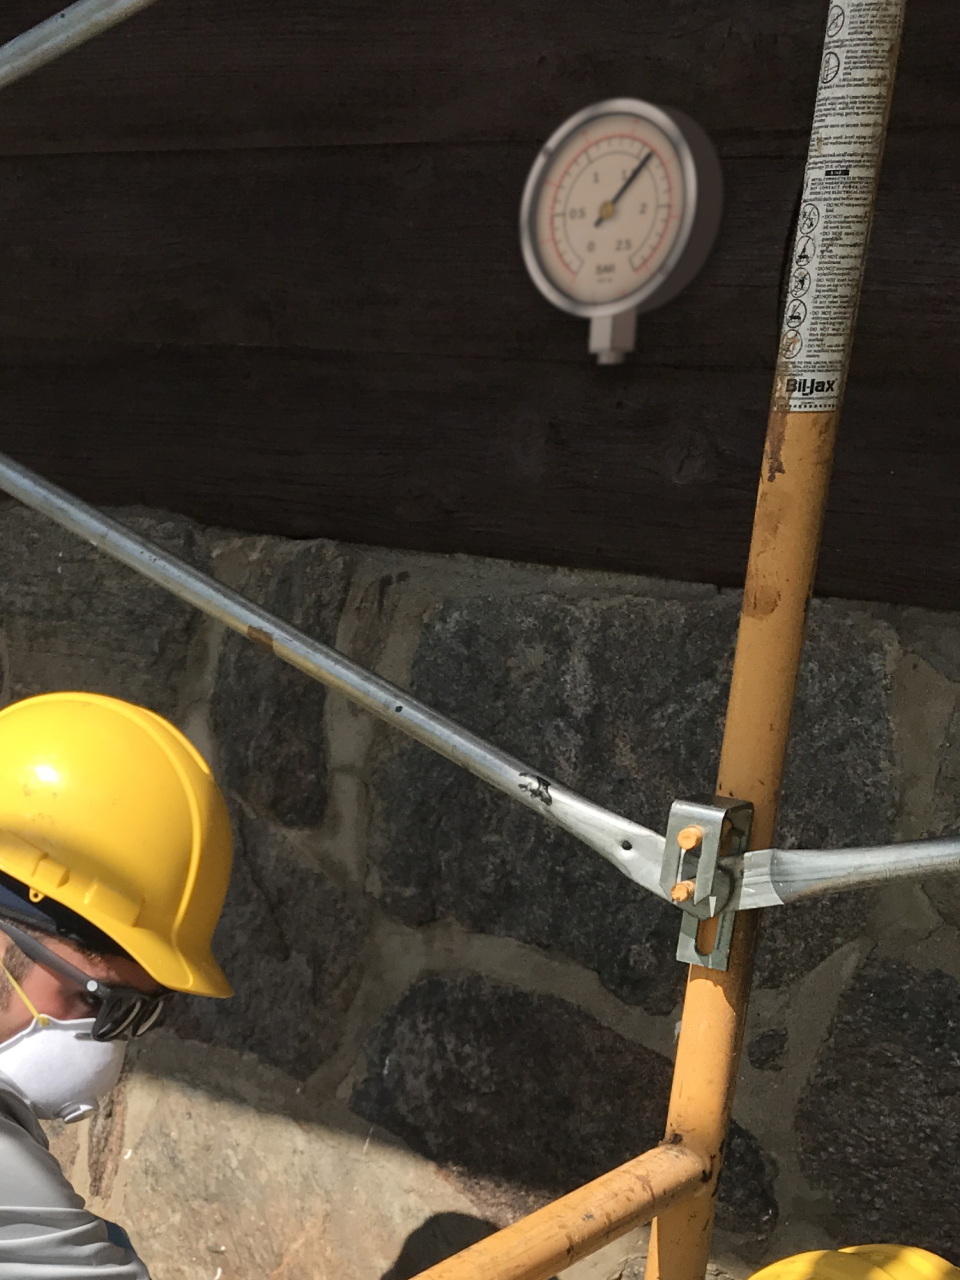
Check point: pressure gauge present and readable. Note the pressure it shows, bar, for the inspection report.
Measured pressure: 1.6 bar
